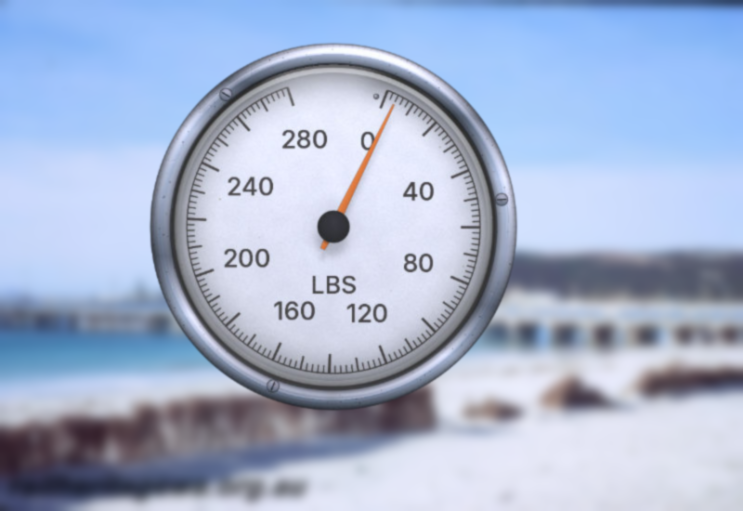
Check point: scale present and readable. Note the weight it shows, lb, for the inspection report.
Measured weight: 4 lb
